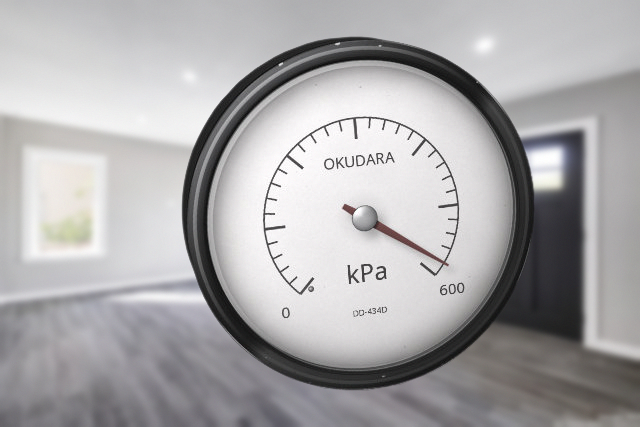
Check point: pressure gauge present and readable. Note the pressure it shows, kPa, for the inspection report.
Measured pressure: 580 kPa
